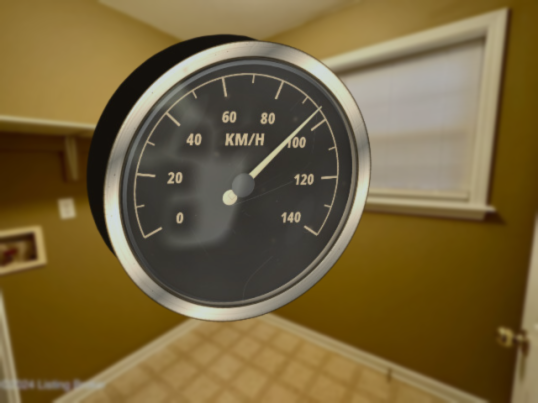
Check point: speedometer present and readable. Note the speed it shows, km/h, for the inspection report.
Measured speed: 95 km/h
